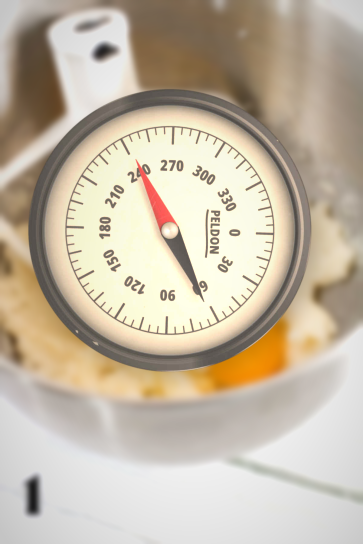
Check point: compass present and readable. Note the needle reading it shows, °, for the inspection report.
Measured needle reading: 242.5 °
